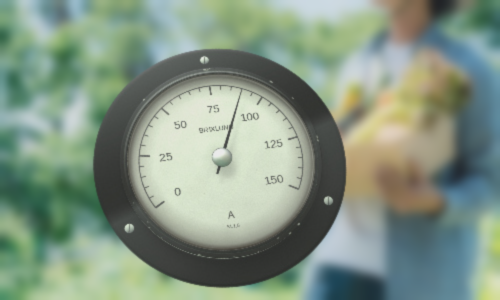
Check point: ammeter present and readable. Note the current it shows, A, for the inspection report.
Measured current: 90 A
